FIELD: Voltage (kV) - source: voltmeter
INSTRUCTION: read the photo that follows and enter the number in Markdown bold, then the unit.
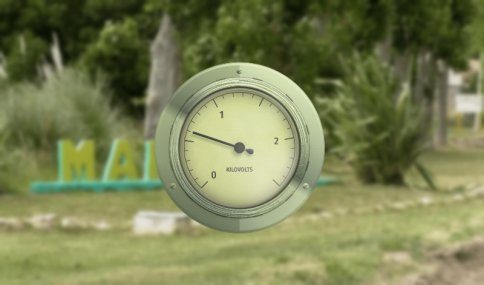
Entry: **0.6** kV
